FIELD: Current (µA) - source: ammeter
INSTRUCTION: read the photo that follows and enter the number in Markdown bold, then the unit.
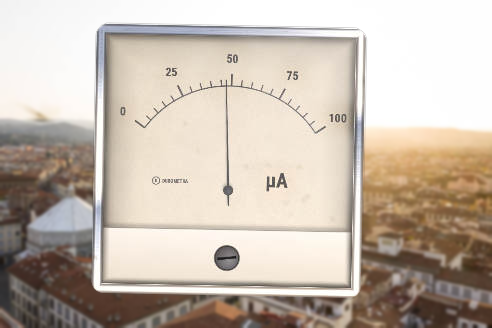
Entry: **47.5** µA
